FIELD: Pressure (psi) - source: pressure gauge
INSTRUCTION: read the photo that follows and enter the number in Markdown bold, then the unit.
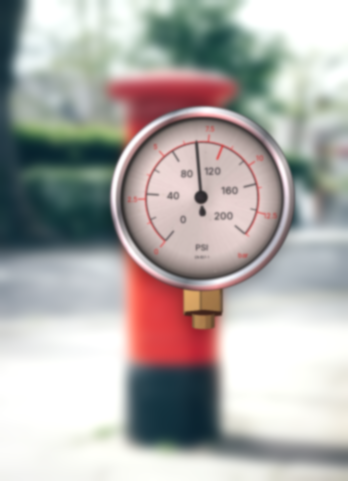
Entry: **100** psi
